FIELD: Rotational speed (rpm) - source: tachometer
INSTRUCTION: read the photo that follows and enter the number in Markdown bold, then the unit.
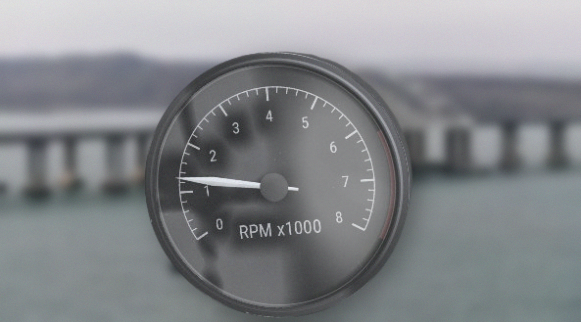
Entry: **1300** rpm
